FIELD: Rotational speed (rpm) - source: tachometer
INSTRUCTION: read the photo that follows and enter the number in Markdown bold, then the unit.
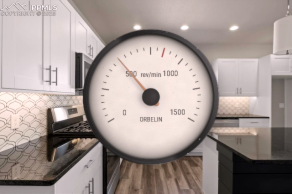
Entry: **500** rpm
